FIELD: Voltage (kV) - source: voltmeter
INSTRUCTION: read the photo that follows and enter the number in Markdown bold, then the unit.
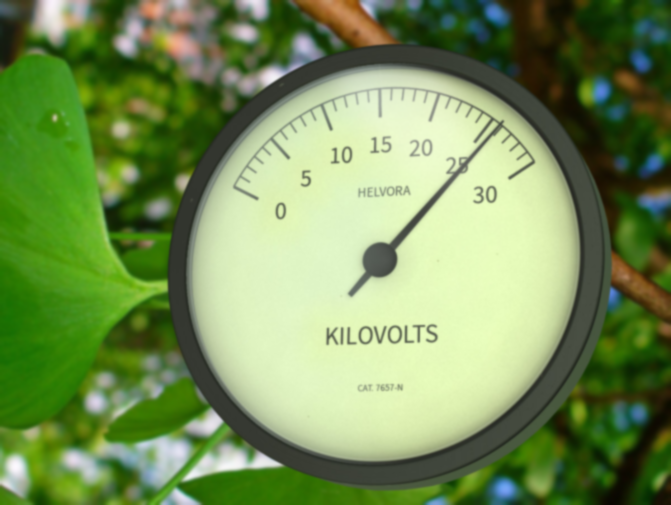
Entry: **26** kV
